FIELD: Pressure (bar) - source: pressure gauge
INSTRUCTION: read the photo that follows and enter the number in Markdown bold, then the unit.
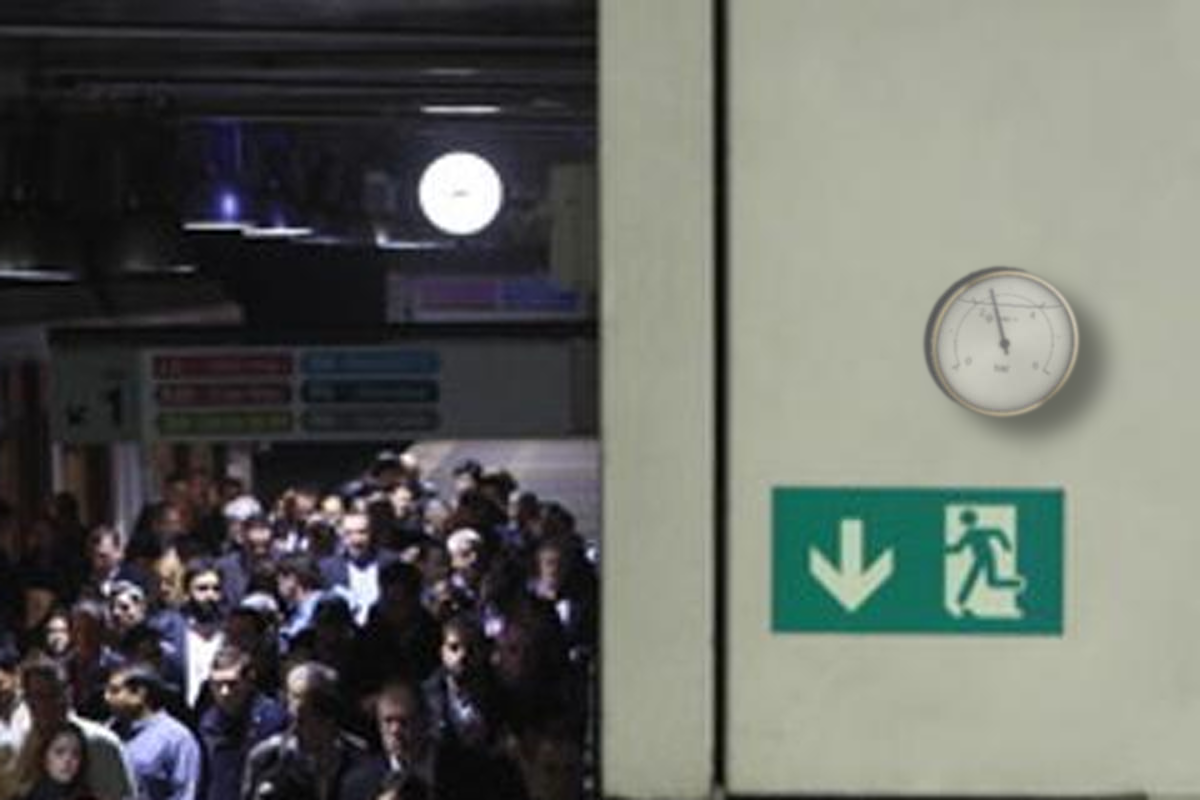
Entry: **2.5** bar
